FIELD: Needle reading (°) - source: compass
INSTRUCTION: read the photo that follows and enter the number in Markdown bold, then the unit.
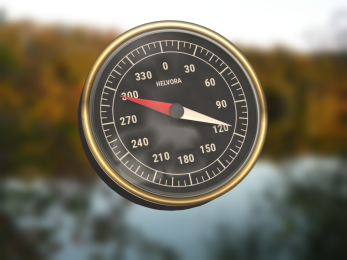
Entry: **295** °
